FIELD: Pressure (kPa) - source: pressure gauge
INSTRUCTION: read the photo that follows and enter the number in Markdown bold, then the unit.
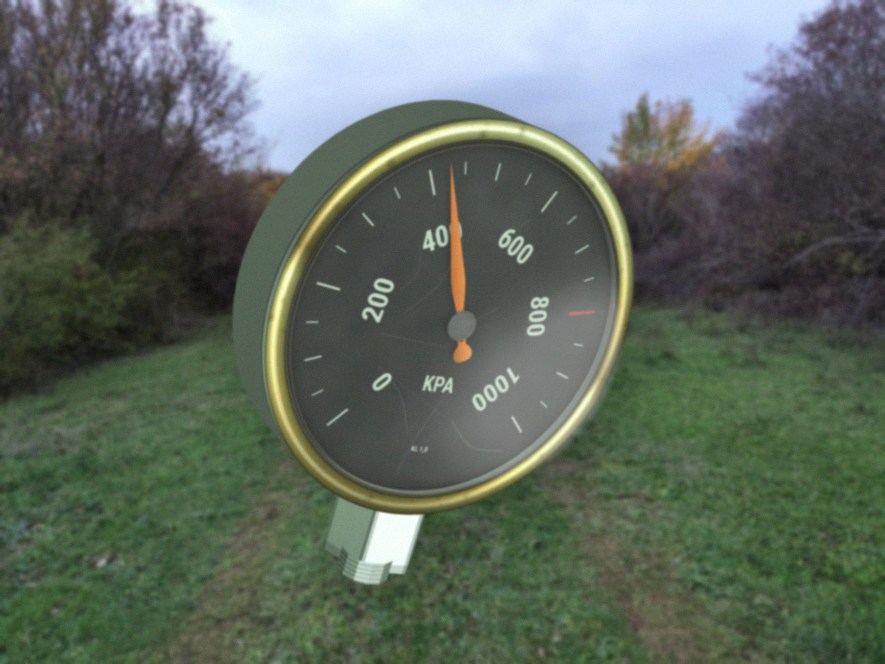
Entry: **425** kPa
